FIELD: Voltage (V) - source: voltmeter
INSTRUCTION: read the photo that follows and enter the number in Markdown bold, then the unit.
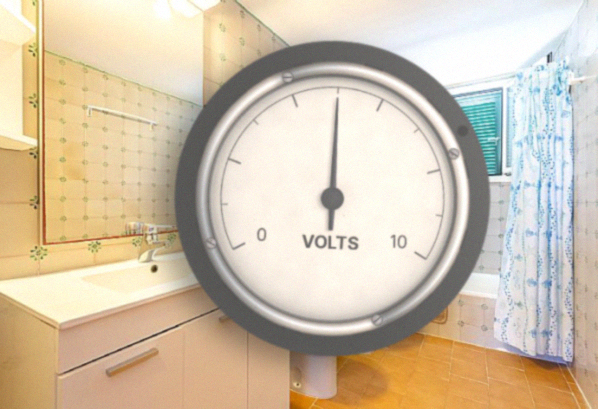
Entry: **5** V
